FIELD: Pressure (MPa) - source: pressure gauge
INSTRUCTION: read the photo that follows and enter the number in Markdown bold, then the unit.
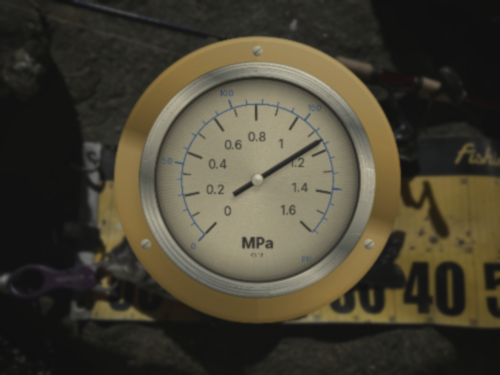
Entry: **1.15** MPa
